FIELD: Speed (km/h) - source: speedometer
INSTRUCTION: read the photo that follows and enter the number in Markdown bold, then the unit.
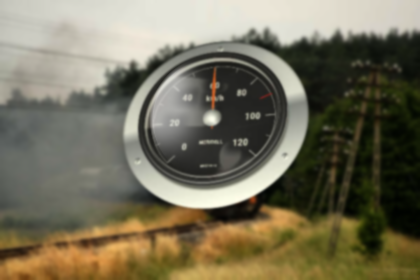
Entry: **60** km/h
